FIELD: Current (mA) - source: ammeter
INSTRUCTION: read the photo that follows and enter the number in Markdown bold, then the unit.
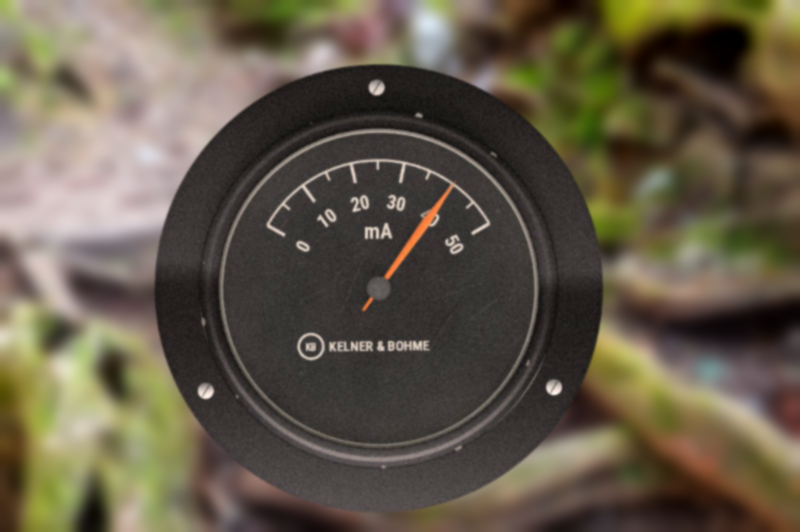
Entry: **40** mA
